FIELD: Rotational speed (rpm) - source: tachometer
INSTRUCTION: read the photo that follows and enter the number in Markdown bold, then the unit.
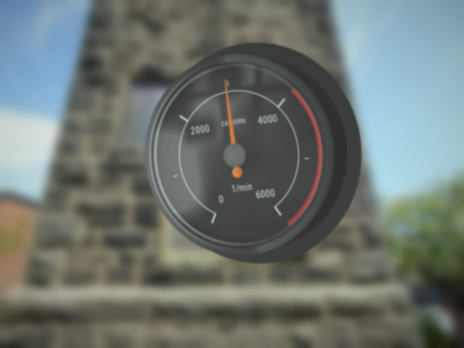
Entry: **3000** rpm
